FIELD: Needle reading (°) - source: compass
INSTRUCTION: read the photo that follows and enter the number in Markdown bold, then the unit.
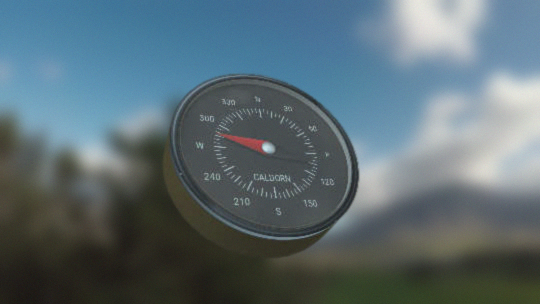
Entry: **285** °
